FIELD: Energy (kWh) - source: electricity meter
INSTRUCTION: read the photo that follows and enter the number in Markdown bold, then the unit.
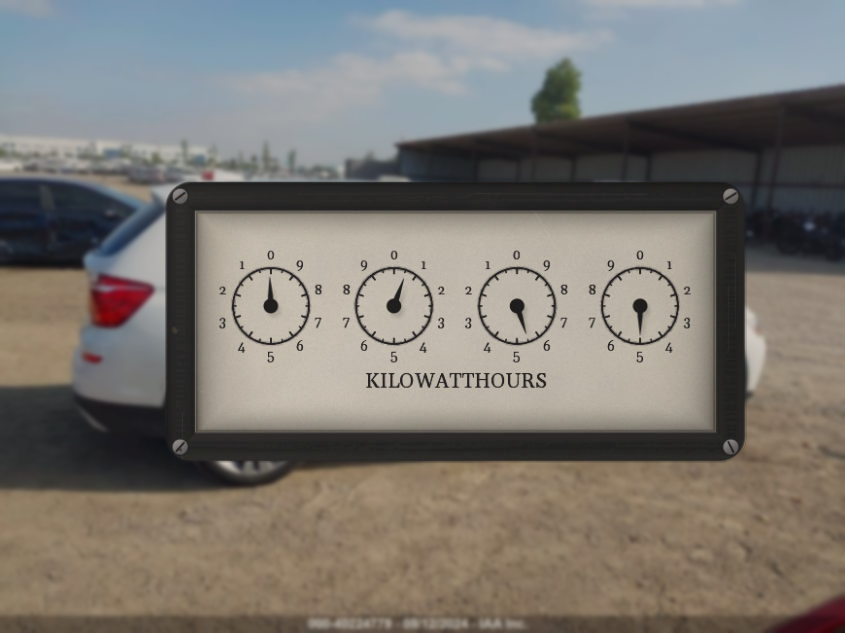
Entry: **55** kWh
